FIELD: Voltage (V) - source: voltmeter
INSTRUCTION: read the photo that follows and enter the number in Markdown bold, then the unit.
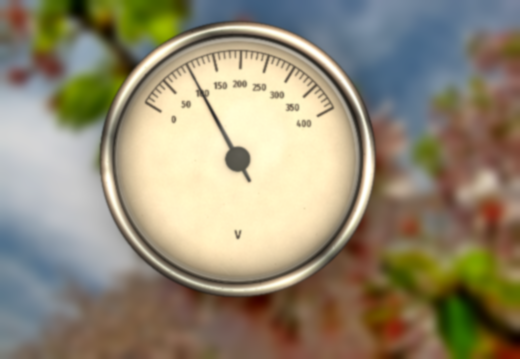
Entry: **100** V
